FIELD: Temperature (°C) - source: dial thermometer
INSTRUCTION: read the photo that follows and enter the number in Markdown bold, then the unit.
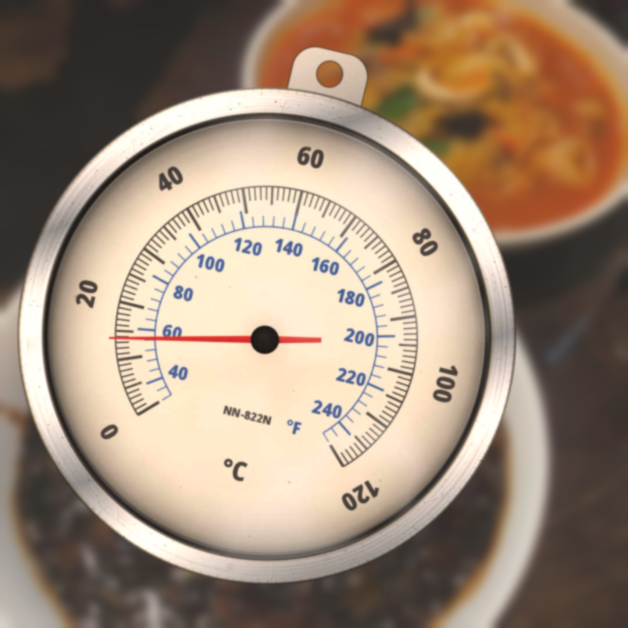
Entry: **14** °C
